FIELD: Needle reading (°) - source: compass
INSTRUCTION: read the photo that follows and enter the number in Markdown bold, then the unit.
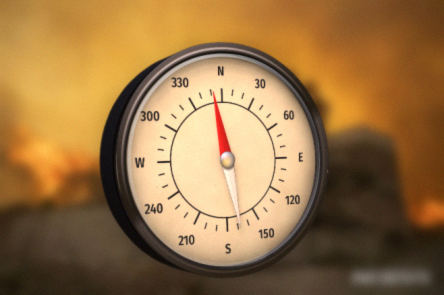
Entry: **350** °
